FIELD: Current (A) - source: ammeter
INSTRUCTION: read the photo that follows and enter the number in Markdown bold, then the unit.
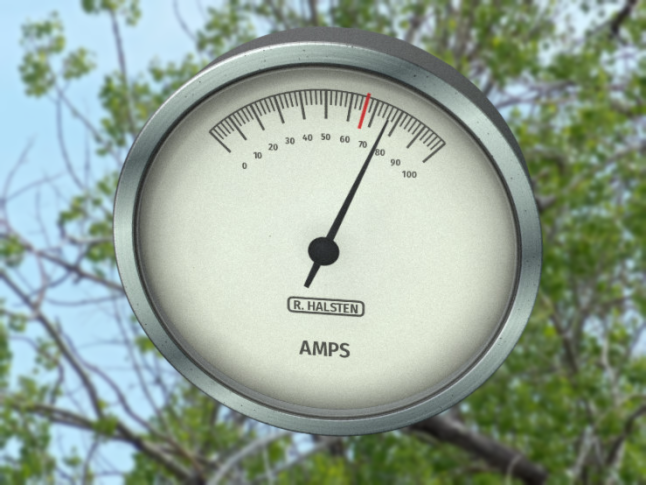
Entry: **76** A
